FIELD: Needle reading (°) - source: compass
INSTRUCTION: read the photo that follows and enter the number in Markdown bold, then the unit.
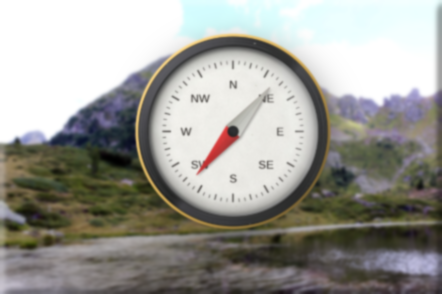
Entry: **220** °
